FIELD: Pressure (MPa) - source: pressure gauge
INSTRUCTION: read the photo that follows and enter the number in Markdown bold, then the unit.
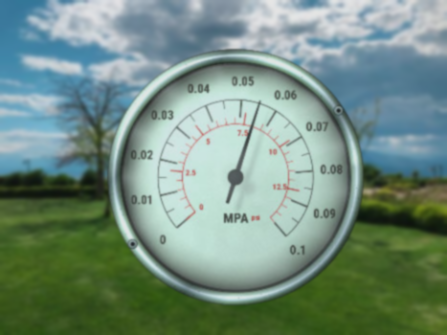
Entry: **0.055** MPa
